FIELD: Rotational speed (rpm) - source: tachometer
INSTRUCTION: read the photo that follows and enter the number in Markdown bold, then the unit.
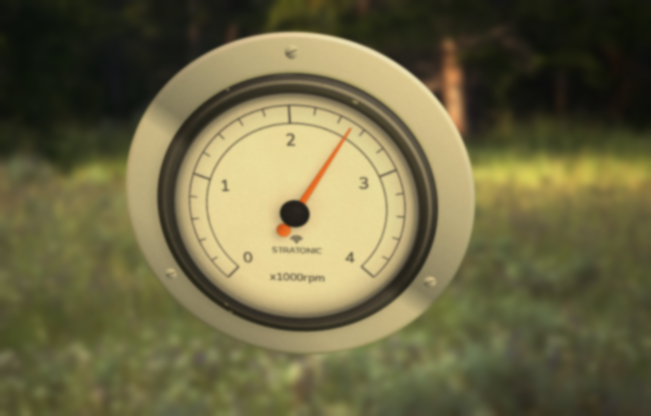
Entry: **2500** rpm
